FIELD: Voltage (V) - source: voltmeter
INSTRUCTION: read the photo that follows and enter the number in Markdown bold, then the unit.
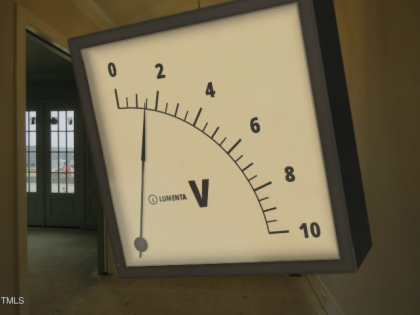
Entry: **1.5** V
